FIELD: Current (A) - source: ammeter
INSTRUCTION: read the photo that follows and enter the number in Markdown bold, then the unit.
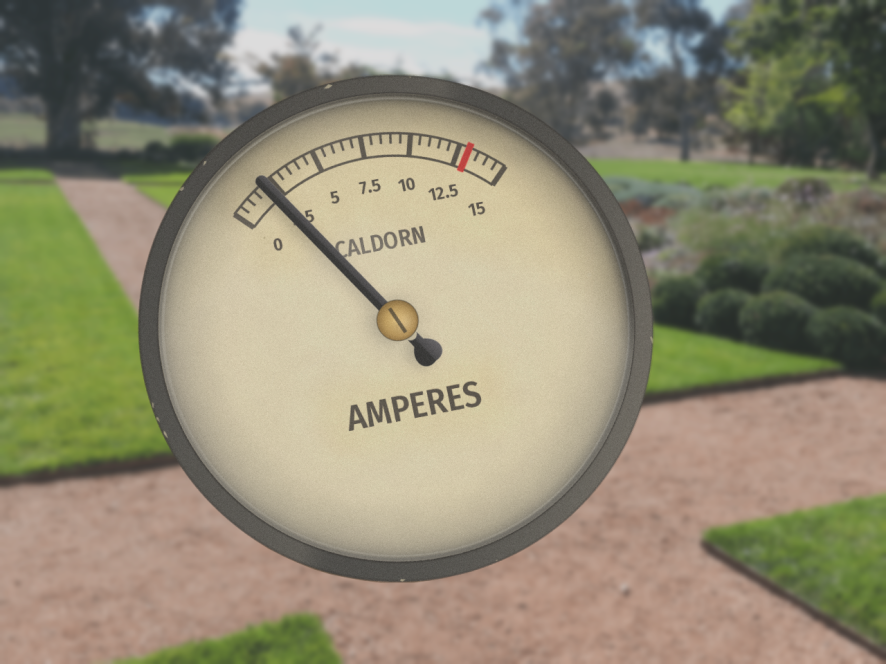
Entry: **2** A
